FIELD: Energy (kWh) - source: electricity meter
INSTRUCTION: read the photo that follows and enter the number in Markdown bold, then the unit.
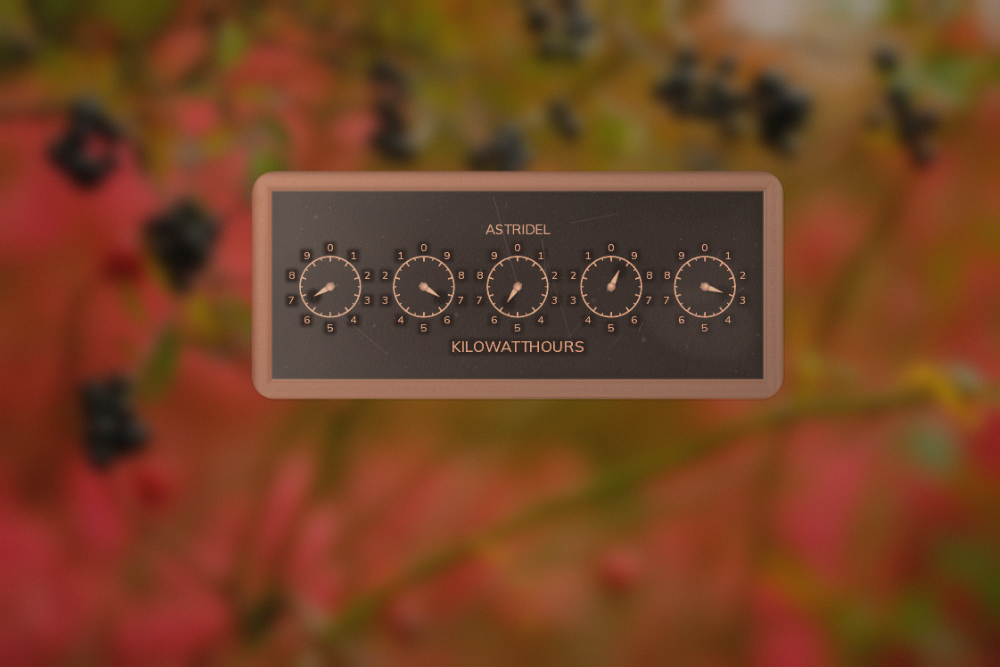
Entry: **66593** kWh
